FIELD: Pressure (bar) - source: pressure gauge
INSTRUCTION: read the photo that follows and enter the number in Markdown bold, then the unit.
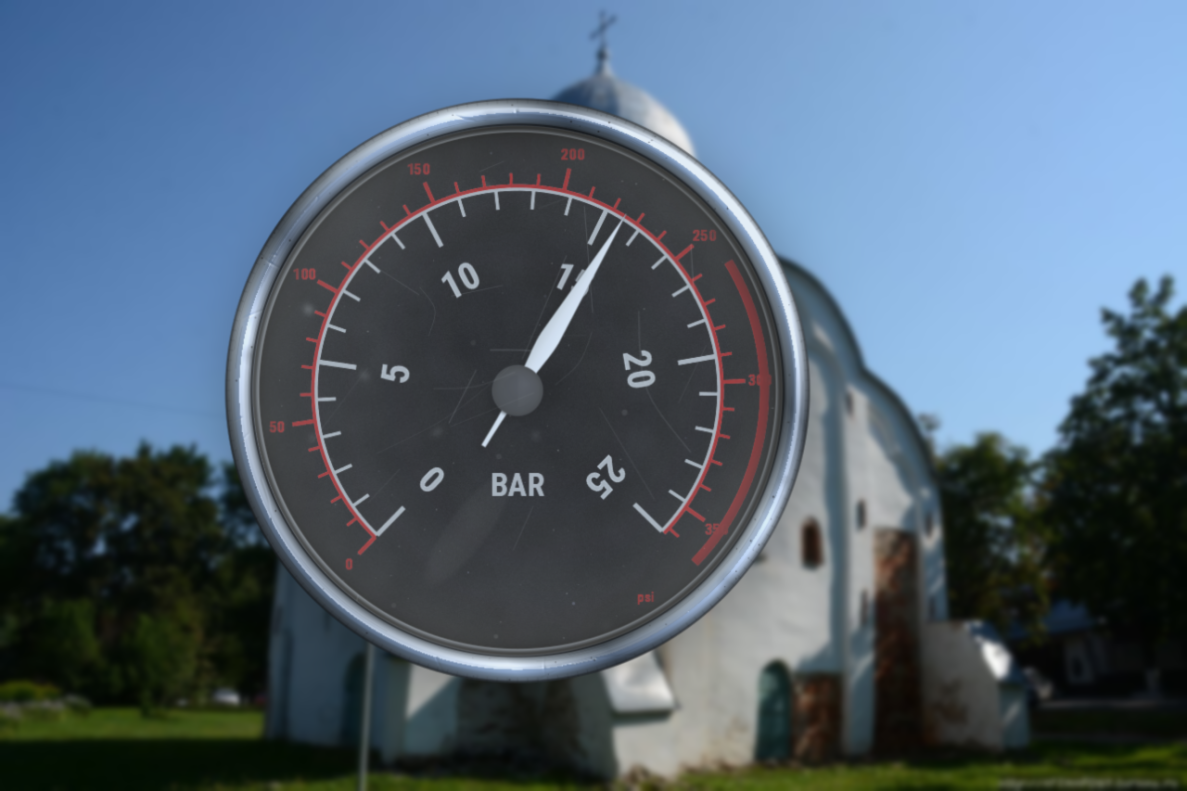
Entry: **15.5** bar
